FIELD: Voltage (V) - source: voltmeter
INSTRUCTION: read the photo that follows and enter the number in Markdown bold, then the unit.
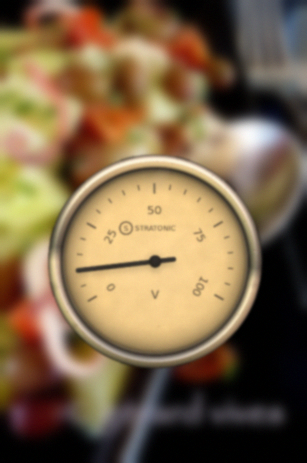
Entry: **10** V
